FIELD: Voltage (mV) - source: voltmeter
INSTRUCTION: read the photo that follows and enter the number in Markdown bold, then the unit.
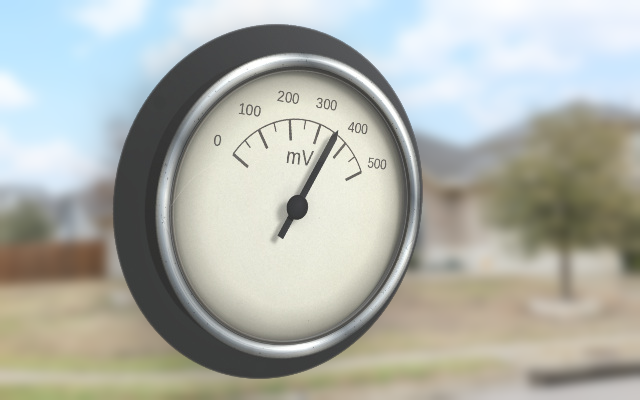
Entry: **350** mV
